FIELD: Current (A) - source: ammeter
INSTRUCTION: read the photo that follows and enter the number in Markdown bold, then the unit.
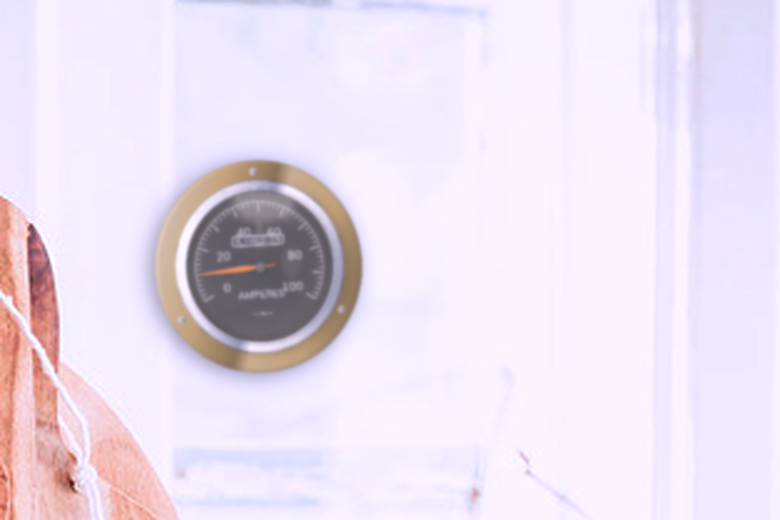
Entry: **10** A
